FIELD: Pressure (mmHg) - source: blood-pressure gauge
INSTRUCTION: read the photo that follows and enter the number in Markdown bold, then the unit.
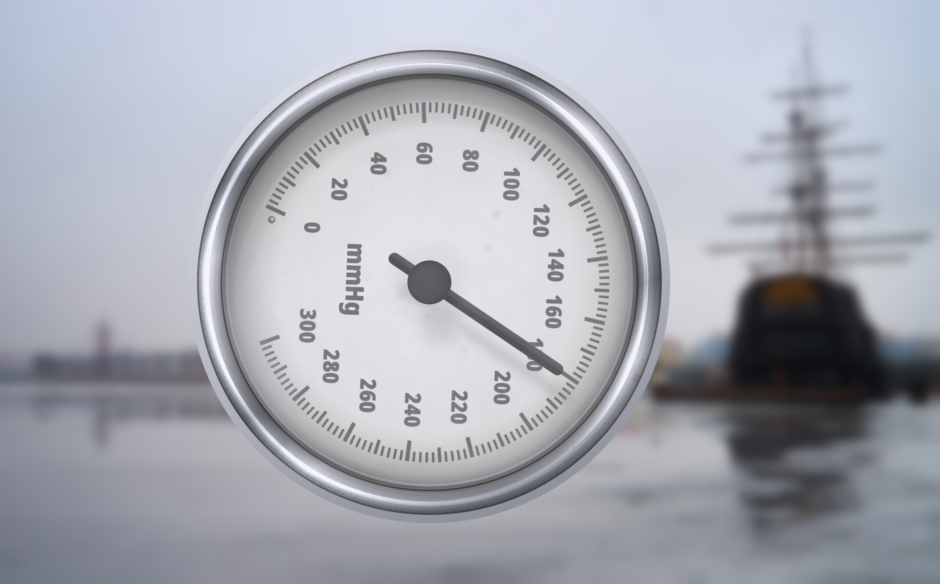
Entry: **180** mmHg
